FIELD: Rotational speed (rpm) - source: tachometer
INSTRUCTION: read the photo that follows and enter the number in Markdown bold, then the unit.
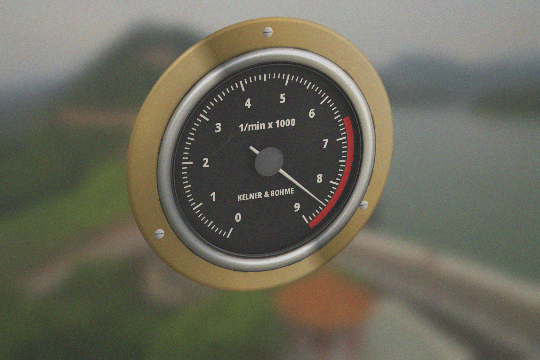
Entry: **8500** rpm
